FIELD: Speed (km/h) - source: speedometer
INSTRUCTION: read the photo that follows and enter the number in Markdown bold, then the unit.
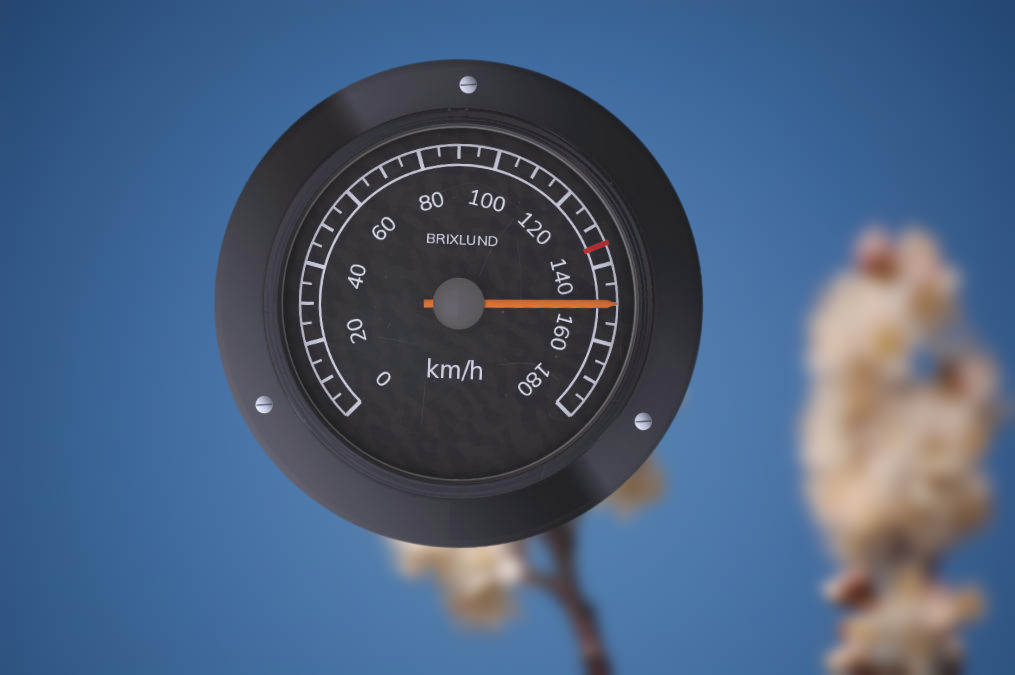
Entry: **150** km/h
